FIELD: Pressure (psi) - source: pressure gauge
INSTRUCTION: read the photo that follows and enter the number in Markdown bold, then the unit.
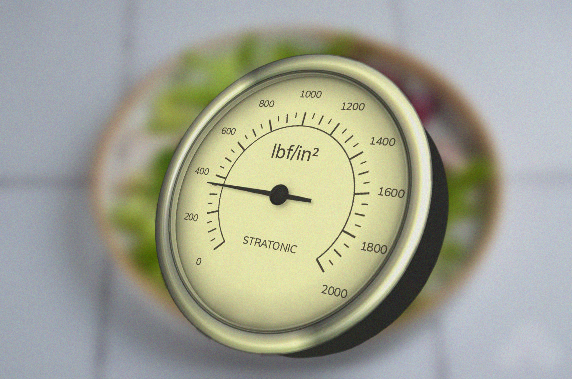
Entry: **350** psi
